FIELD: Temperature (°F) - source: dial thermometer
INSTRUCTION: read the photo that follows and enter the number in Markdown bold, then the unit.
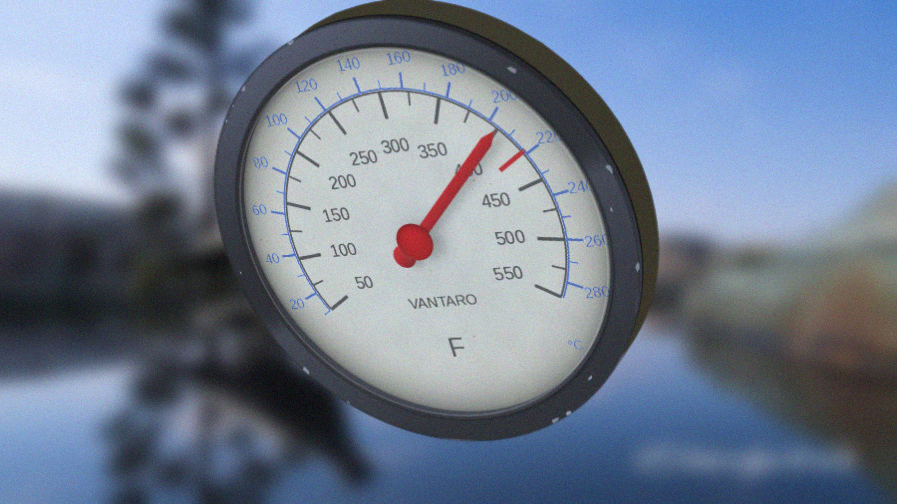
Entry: **400** °F
